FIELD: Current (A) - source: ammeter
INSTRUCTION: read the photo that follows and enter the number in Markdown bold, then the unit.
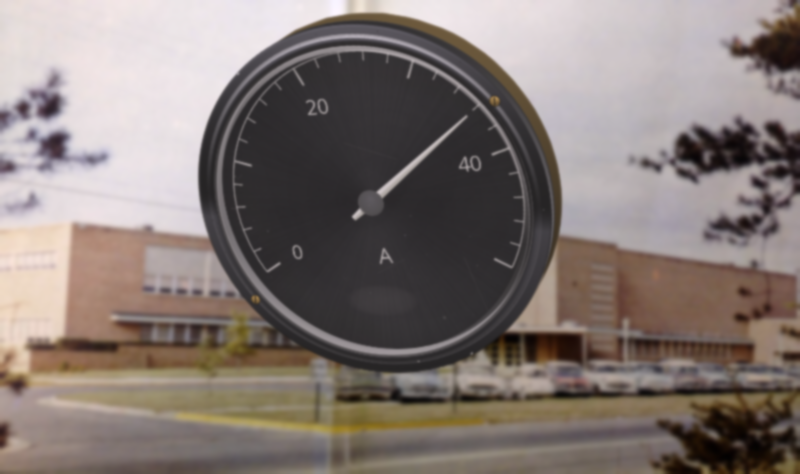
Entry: **36** A
